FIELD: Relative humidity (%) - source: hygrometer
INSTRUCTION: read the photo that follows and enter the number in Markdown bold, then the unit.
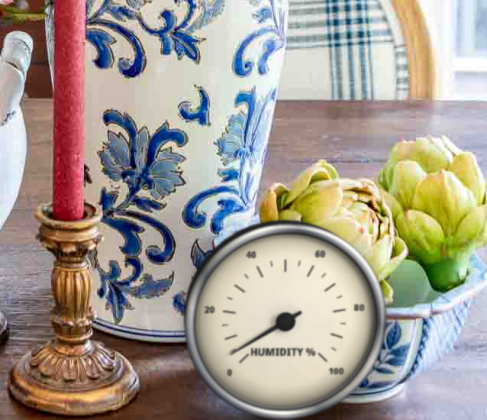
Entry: **5** %
